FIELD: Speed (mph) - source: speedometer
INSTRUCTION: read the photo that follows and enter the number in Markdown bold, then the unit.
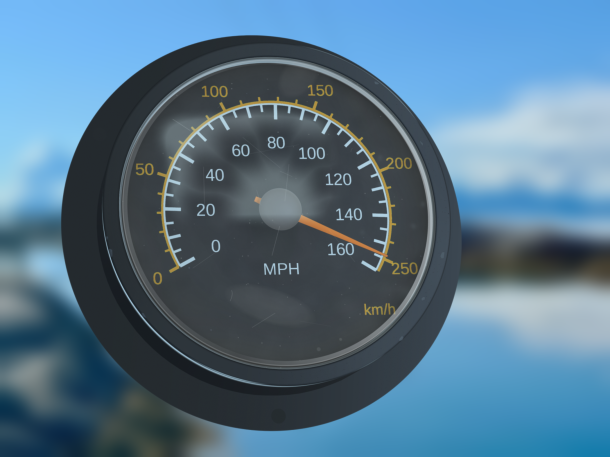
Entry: **155** mph
